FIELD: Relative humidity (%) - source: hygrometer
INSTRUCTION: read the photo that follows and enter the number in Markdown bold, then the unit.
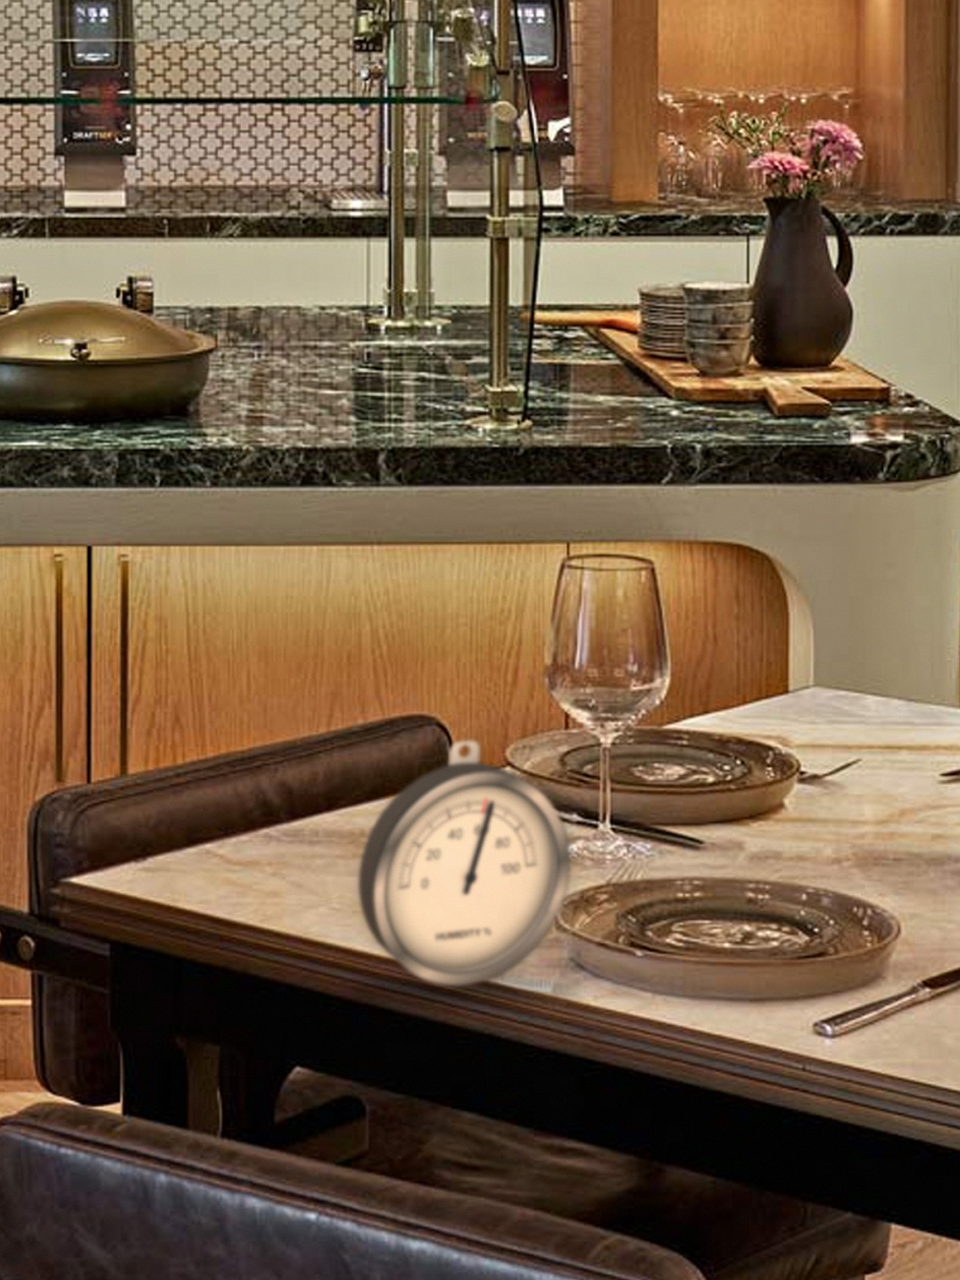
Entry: **60** %
